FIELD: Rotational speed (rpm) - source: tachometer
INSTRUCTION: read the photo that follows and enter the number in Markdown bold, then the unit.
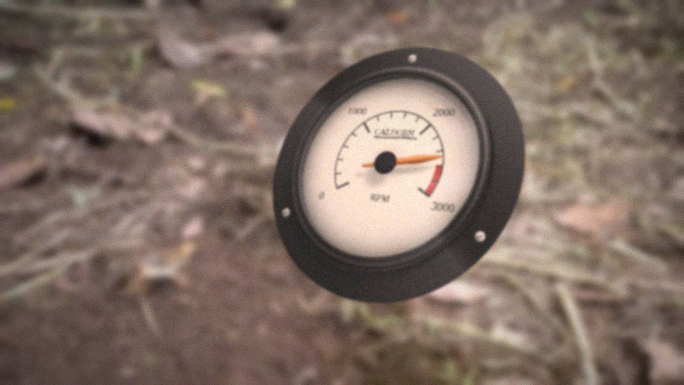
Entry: **2500** rpm
